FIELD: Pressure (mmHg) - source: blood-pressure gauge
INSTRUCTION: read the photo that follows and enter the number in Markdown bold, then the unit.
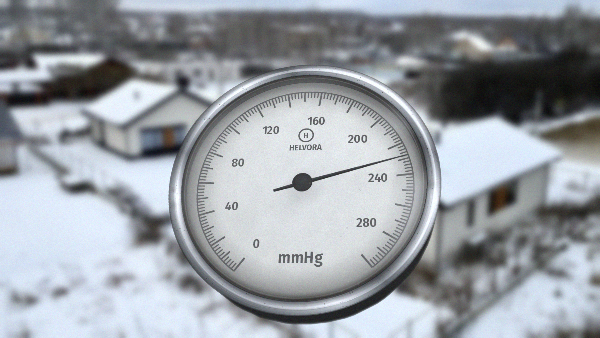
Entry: **230** mmHg
